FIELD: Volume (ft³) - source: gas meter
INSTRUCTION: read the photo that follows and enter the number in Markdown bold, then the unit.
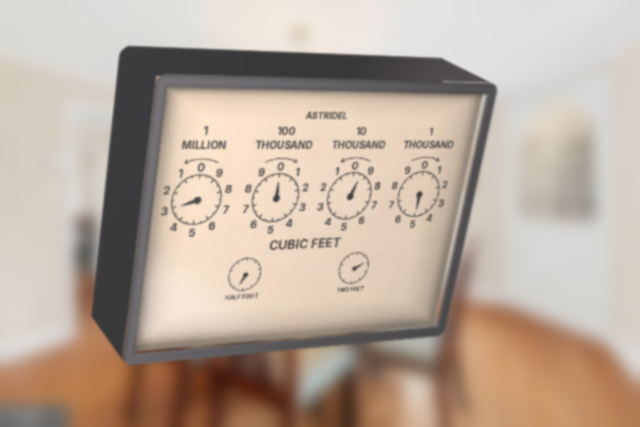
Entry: **299500** ft³
